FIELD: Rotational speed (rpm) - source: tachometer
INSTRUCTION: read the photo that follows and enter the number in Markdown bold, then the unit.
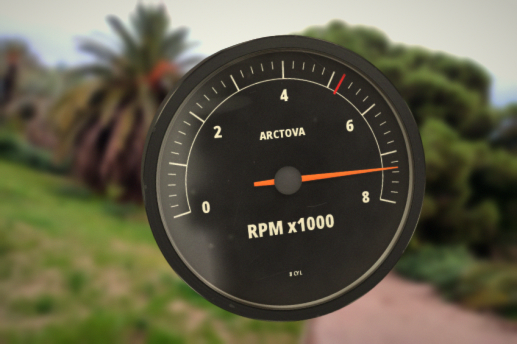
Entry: **7300** rpm
